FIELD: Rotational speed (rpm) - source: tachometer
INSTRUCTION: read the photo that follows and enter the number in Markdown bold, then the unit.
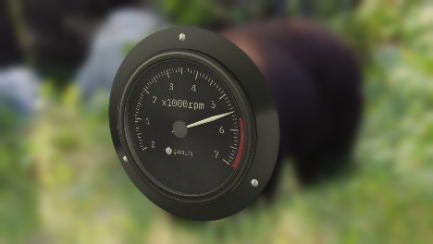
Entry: **5500** rpm
